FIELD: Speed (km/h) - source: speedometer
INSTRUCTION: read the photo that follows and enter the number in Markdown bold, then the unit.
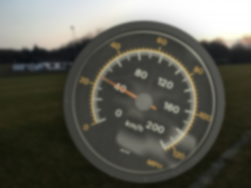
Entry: **40** km/h
